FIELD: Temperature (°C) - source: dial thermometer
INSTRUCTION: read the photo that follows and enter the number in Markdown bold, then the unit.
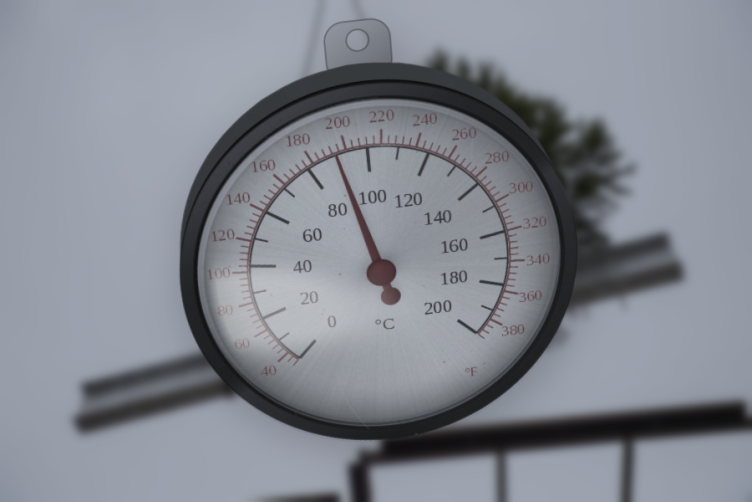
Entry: **90** °C
